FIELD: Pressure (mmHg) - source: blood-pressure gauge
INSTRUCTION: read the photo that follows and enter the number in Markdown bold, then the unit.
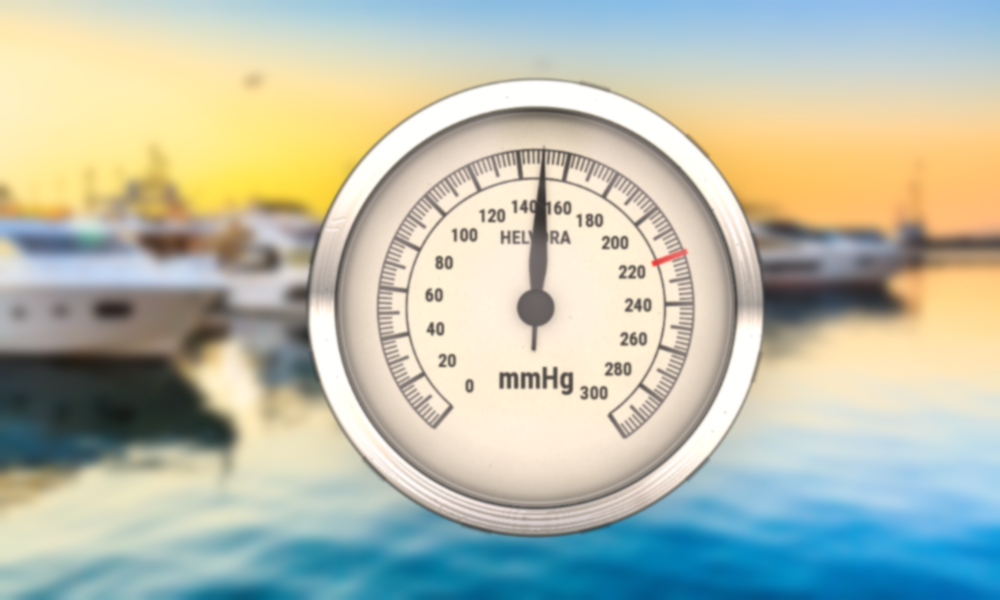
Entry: **150** mmHg
